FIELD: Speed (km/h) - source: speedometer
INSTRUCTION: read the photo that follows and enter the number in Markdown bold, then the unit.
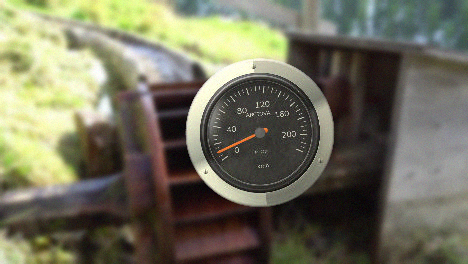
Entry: **10** km/h
